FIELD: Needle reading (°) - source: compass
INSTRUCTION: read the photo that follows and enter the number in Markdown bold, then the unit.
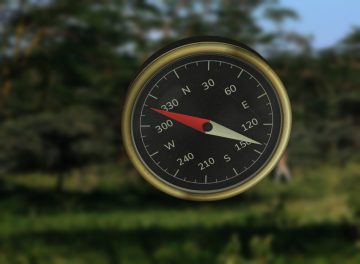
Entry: **320** °
